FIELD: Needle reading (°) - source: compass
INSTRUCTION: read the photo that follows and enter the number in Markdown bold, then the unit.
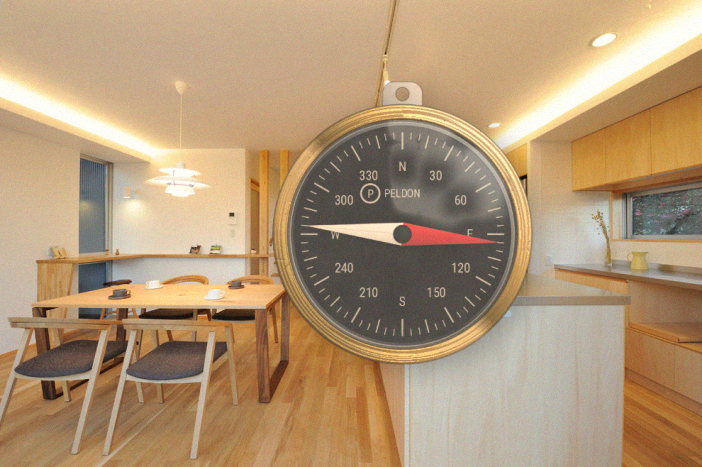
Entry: **95** °
